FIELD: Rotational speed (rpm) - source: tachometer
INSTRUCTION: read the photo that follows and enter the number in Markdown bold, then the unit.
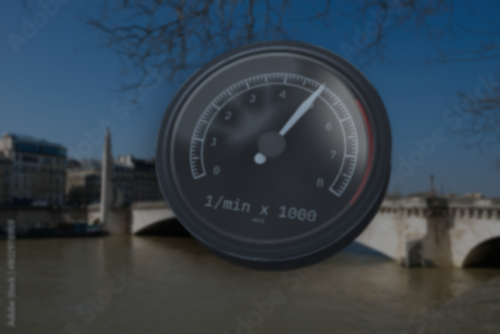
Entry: **5000** rpm
